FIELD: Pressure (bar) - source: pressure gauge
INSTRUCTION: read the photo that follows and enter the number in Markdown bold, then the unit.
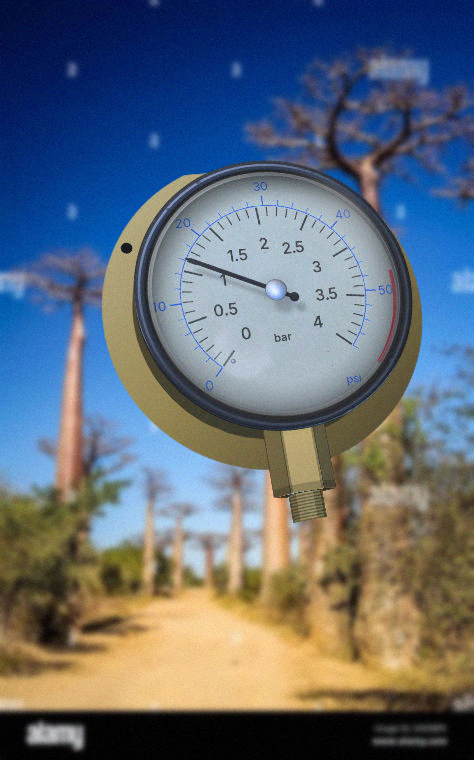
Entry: **1.1** bar
